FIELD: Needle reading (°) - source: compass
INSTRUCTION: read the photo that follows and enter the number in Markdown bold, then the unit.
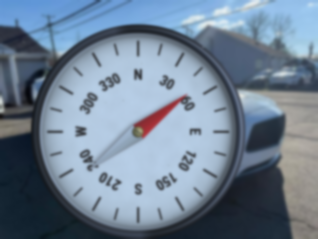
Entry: **52.5** °
